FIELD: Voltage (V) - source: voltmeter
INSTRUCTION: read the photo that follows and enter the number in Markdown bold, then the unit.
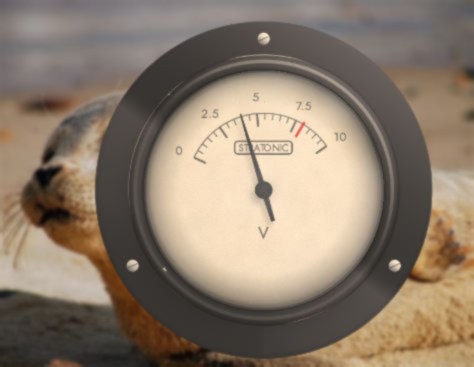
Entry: **4** V
